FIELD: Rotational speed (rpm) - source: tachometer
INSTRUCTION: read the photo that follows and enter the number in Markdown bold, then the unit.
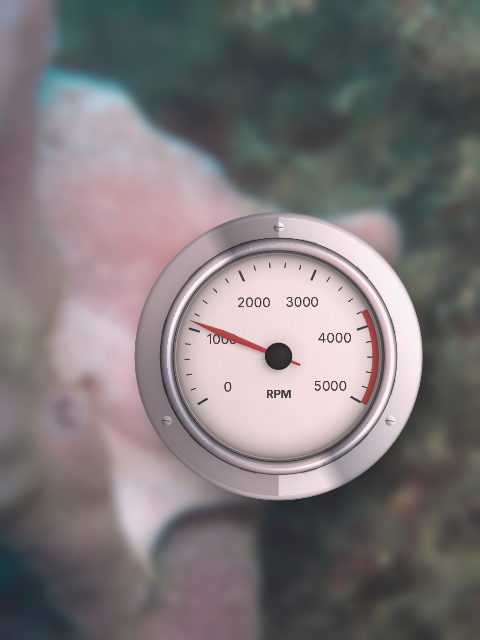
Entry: **1100** rpm
